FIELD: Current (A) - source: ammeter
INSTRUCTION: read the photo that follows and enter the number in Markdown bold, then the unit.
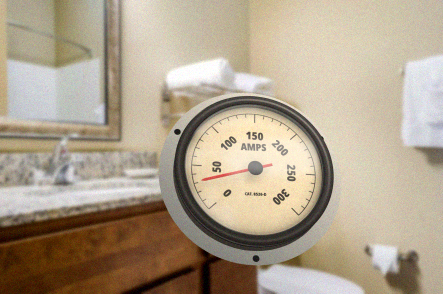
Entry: **30** A
